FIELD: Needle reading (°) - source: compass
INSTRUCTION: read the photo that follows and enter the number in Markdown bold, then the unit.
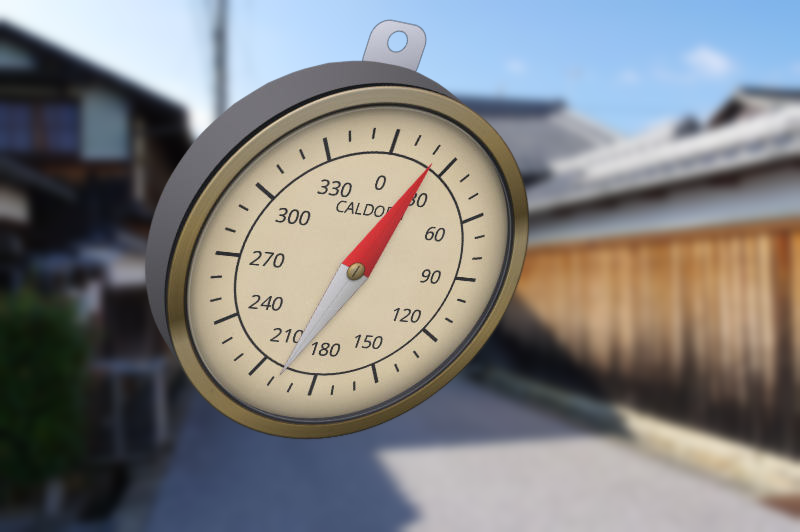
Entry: **20** °
